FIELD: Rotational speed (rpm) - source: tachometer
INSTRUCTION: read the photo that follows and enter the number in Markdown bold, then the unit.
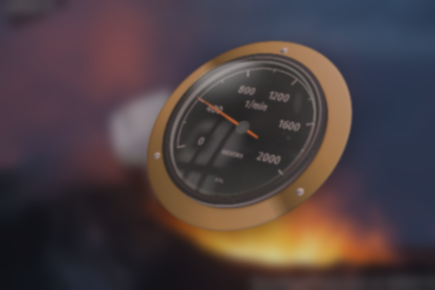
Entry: **400** rpm
